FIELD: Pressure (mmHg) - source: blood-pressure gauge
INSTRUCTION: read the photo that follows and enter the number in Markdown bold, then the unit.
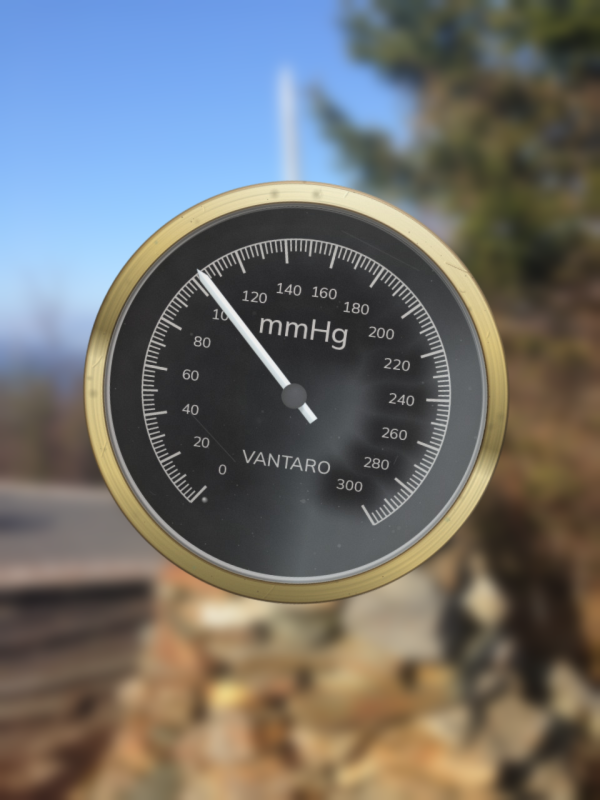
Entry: **104** mmHg
